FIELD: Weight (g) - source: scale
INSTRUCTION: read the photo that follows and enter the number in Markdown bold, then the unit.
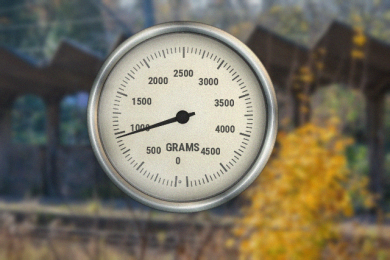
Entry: **950** g
